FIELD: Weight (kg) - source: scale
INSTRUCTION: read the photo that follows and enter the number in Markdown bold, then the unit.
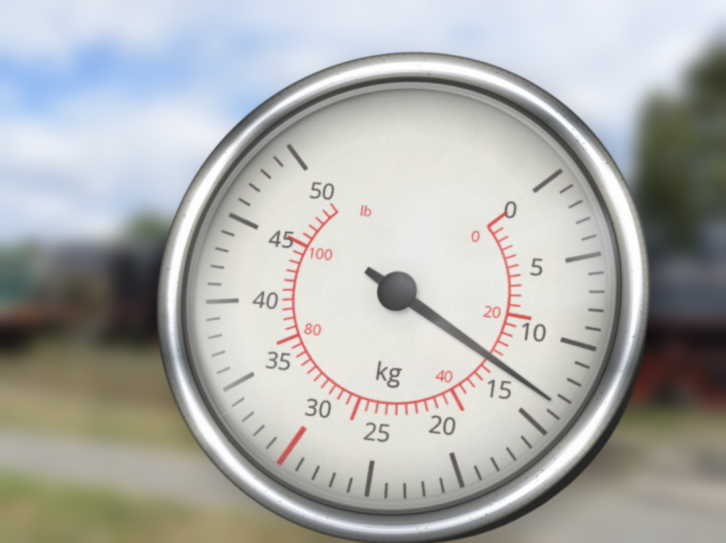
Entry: **13.5** kg
